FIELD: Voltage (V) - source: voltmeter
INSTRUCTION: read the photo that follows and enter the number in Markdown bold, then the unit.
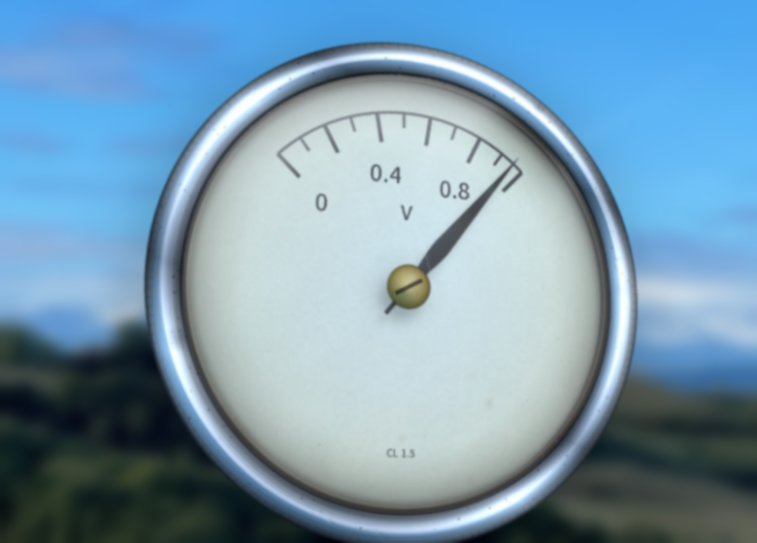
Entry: **0.95** V
